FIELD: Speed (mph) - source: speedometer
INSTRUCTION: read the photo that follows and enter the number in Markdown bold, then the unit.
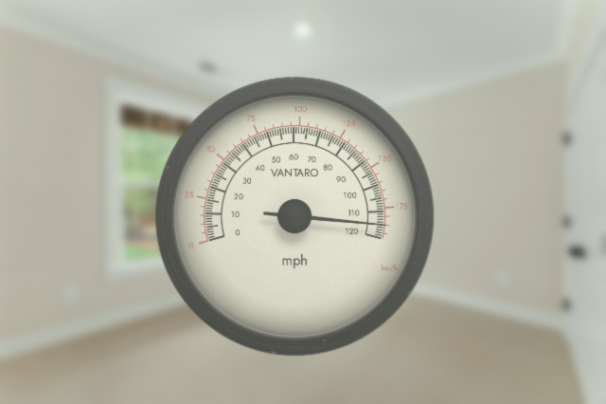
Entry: **115** mph
